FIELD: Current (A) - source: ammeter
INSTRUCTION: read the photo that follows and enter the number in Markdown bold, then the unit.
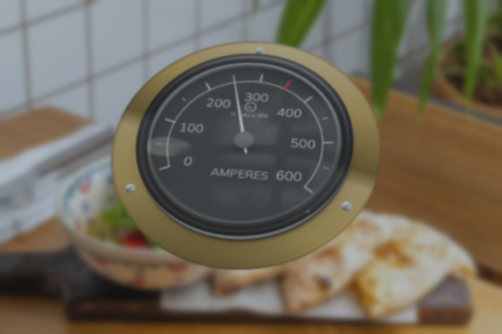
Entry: **250** A
